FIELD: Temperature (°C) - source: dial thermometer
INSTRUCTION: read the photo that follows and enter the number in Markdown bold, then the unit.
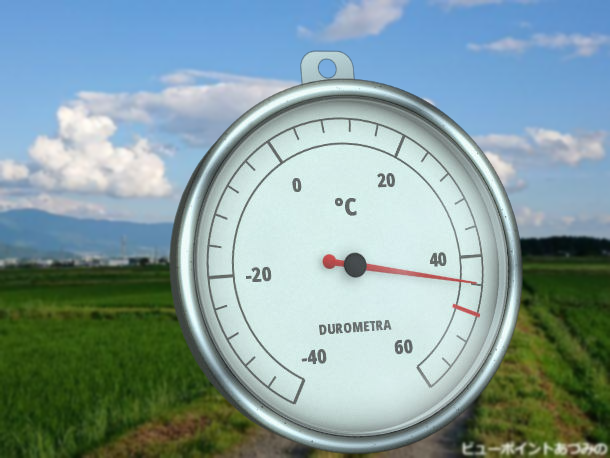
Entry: **44** °C
